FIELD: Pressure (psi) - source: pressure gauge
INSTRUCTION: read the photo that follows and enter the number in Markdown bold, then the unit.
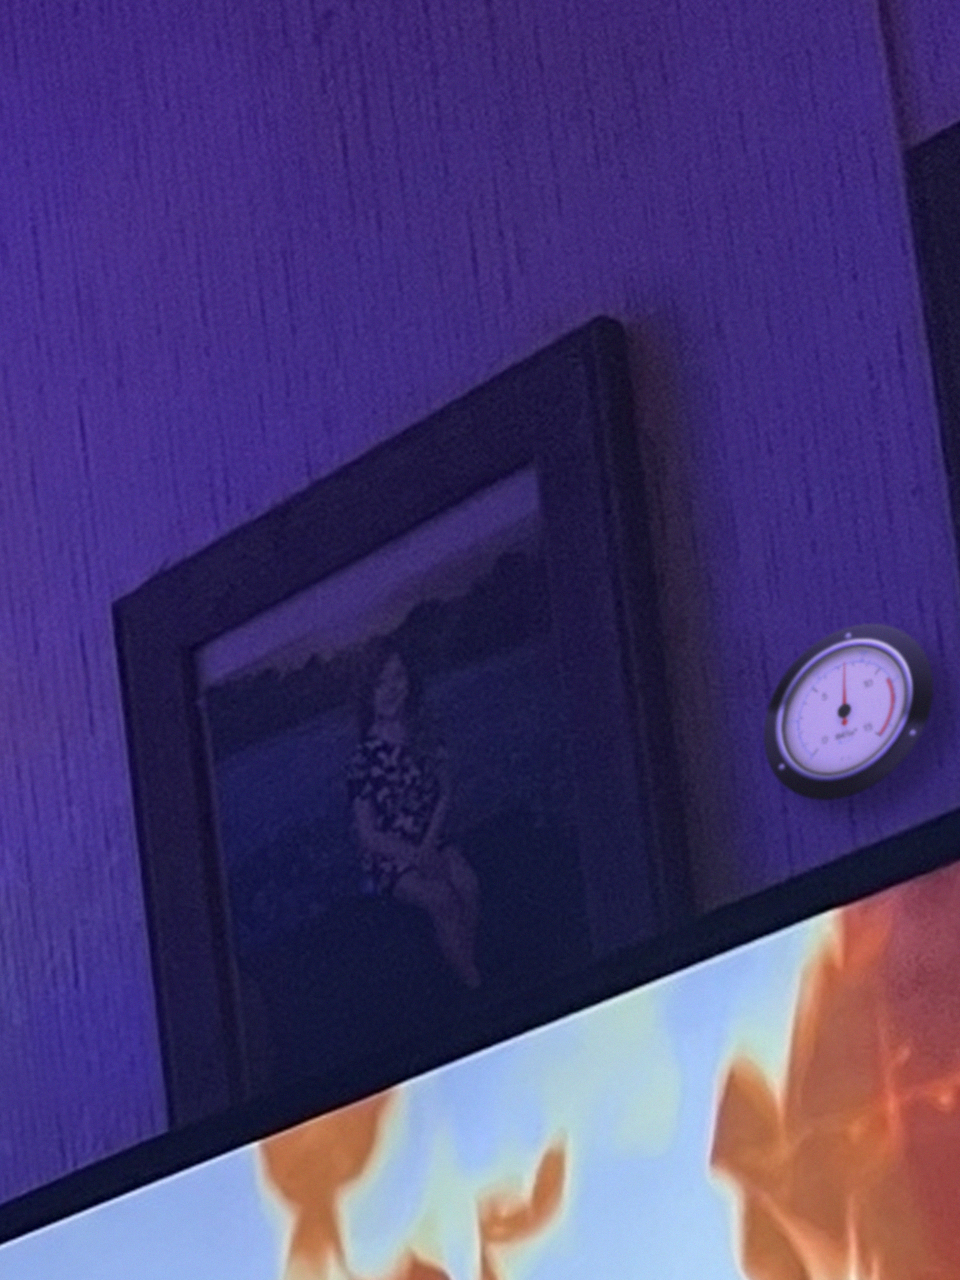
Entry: **7.5** psi
